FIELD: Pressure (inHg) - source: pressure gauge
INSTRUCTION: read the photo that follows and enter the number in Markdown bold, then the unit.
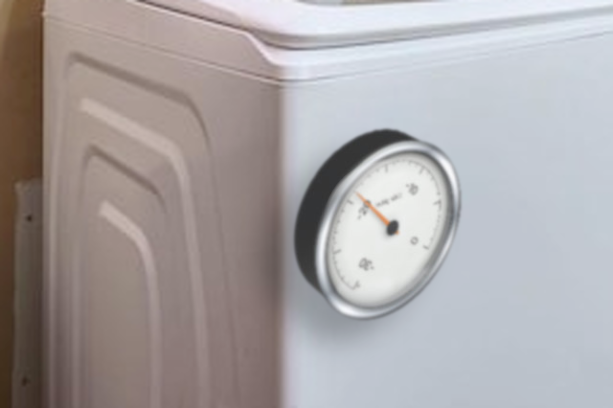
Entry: **-19** inHg
